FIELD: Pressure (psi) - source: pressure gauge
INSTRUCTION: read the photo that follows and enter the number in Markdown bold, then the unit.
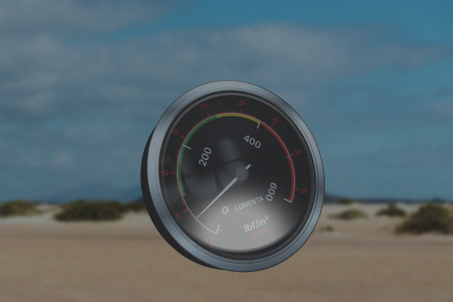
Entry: **50** psi
